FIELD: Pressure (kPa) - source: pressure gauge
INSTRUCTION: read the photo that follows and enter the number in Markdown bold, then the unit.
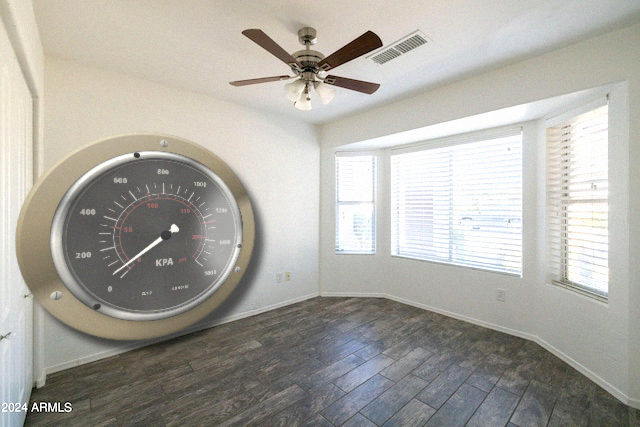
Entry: **50** kPa
